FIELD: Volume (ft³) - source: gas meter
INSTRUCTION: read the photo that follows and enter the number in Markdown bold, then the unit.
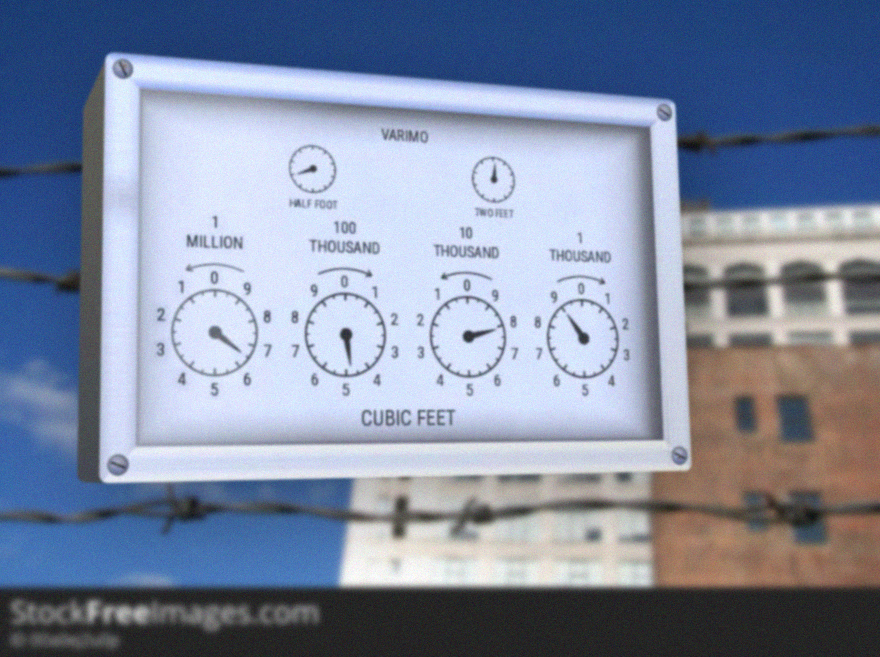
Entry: **647900** ft³
